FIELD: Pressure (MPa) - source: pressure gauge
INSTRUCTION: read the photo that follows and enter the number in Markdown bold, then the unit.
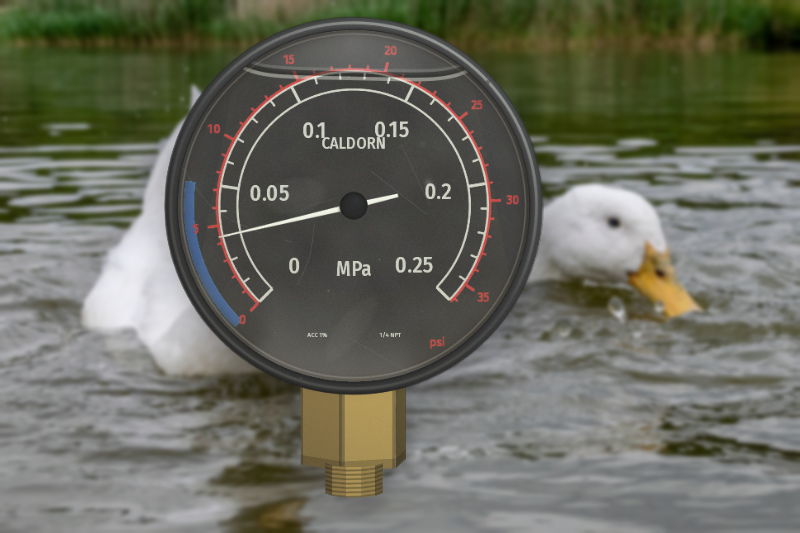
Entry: **0.03** MPa
